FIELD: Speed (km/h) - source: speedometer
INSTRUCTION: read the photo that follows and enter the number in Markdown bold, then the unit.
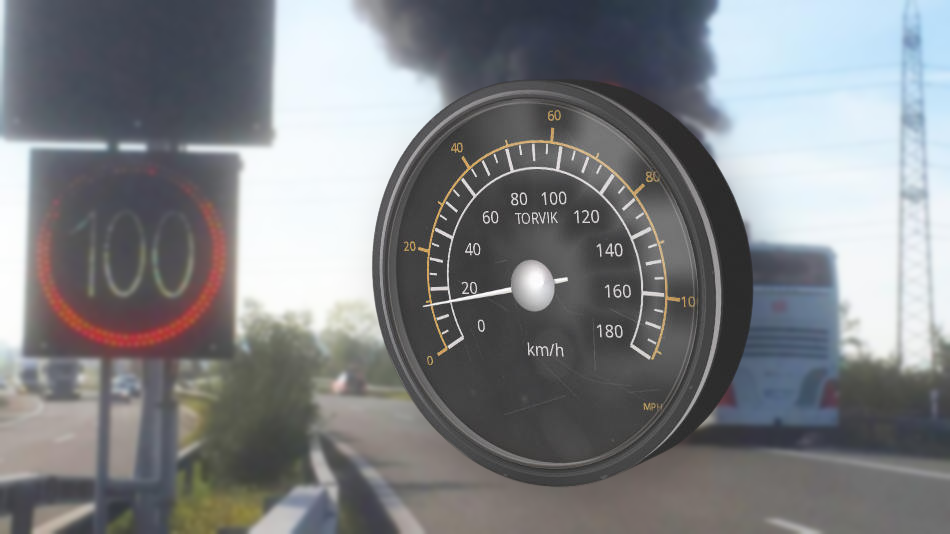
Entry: **15** km/h
